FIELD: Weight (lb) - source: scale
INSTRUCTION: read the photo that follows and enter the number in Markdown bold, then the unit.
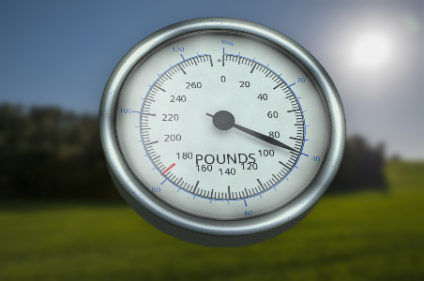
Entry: **90** lb
